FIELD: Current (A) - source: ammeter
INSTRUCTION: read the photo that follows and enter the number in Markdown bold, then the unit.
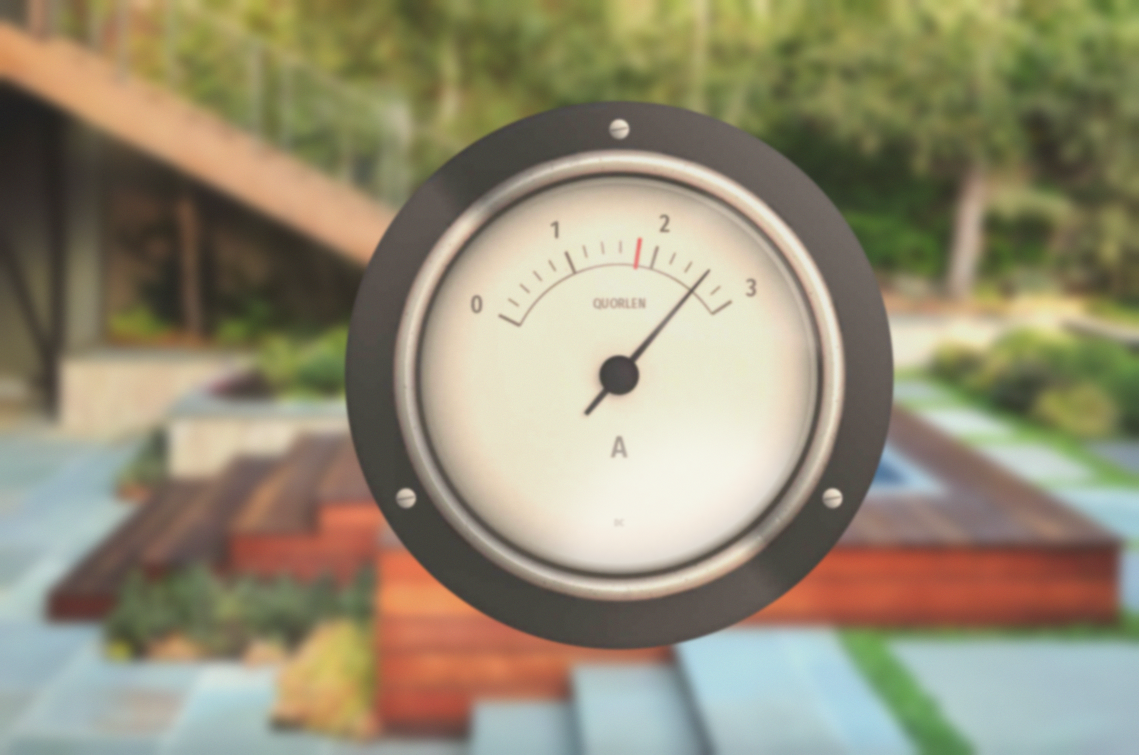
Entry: **2.6** A
